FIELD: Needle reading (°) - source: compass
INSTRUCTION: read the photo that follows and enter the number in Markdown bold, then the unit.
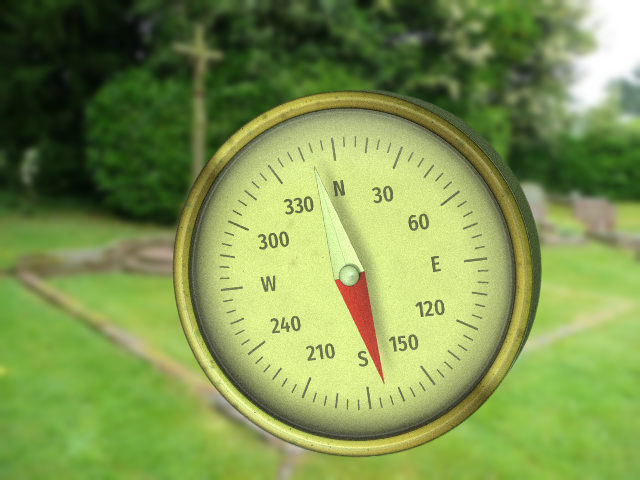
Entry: **170** °
